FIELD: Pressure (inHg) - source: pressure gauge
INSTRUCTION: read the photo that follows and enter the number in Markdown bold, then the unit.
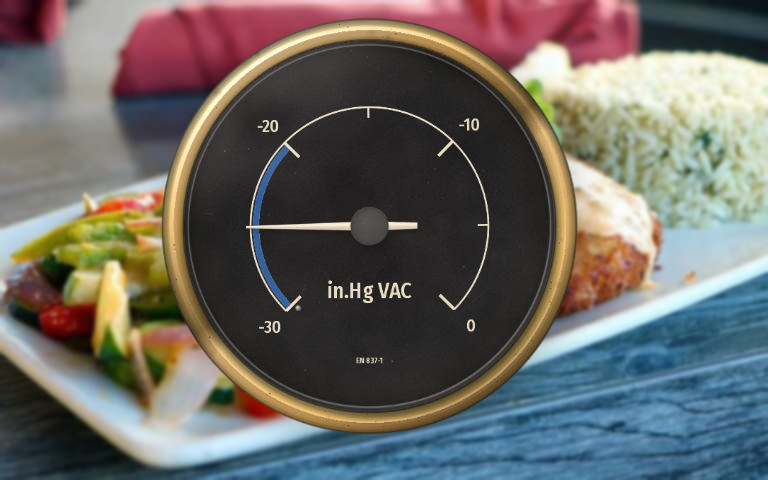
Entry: **-25** inHg
